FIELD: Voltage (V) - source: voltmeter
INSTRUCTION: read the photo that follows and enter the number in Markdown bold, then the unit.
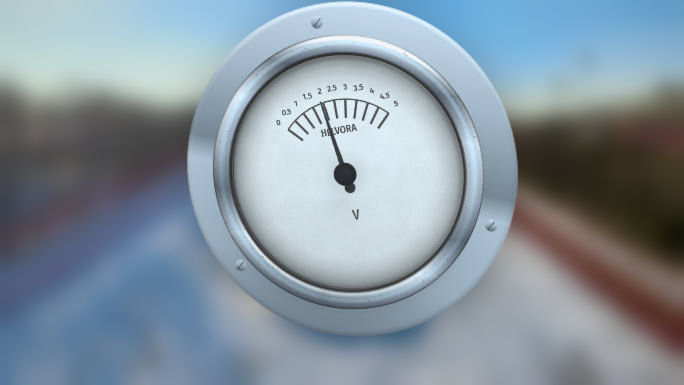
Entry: **2** V
